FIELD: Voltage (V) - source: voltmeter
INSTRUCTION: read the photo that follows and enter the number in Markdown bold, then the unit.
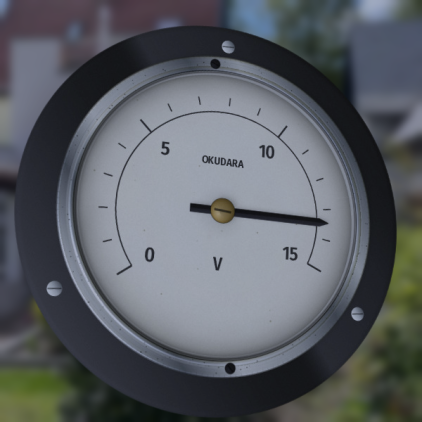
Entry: **13.5** V
